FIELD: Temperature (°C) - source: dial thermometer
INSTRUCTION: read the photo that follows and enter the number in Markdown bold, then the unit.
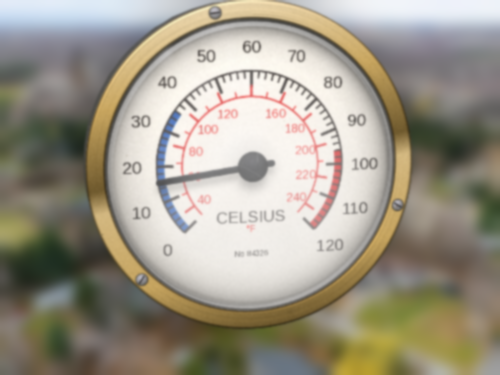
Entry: **16** °C
